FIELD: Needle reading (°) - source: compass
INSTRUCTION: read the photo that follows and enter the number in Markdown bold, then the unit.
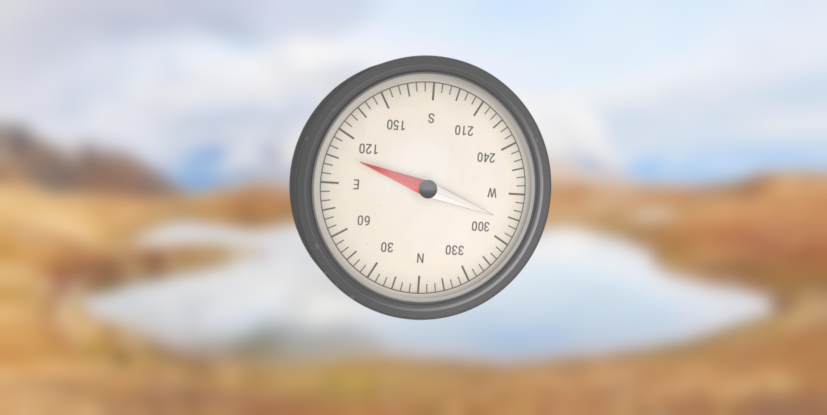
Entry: **107.5** °
